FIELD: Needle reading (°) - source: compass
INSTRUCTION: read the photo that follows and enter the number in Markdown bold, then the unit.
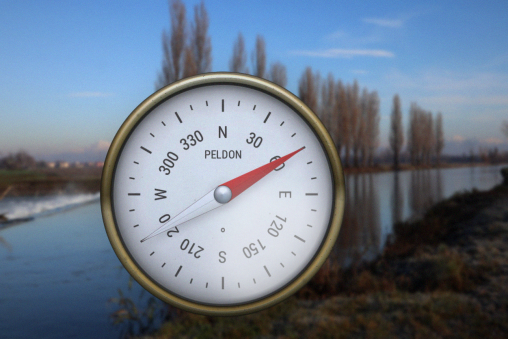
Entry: **60** °
